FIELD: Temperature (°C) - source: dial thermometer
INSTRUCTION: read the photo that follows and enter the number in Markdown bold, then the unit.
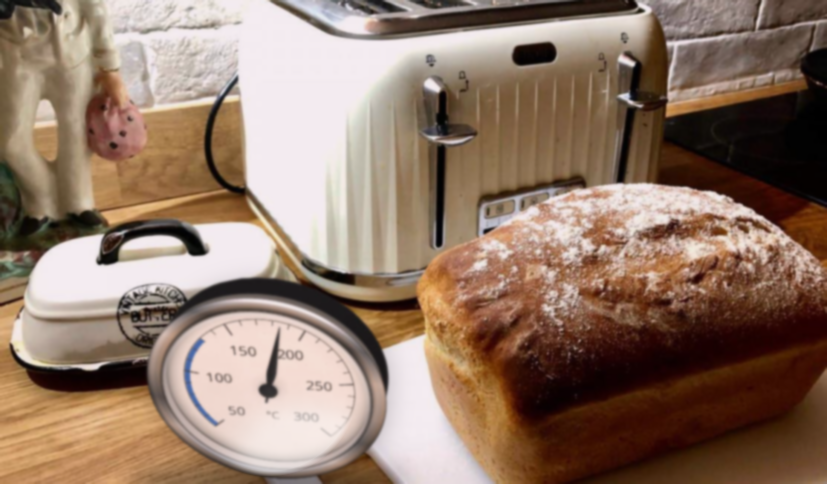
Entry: **185** °C
